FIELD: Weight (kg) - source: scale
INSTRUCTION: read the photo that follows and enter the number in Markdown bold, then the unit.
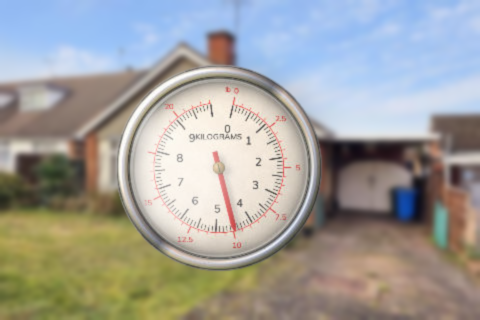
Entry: **4.5** kg
